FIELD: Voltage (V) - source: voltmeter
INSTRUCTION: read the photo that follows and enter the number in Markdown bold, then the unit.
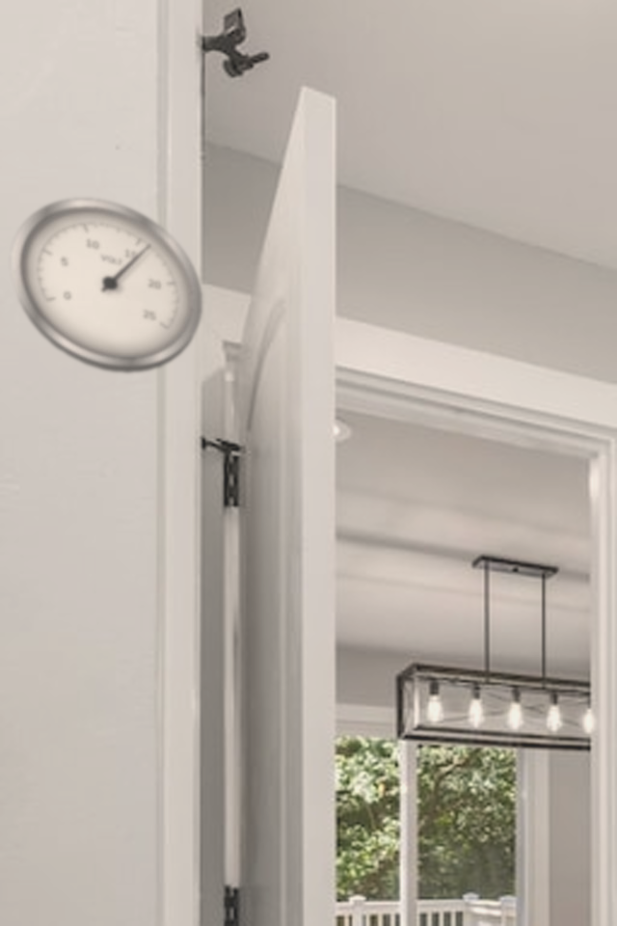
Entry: **16** V
